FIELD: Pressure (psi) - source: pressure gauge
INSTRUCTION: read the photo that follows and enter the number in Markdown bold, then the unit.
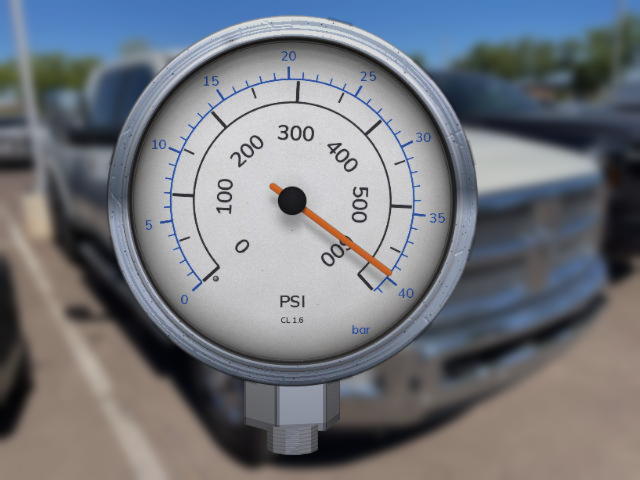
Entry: **575** psi
